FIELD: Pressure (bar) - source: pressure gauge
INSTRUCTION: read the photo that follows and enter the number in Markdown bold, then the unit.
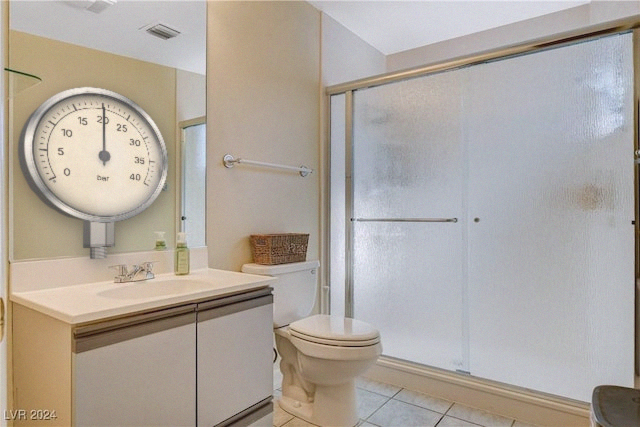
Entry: **20** bar
